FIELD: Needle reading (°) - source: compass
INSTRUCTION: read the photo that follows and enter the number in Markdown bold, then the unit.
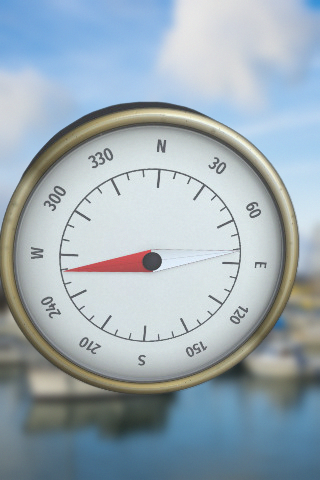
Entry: **260** °
